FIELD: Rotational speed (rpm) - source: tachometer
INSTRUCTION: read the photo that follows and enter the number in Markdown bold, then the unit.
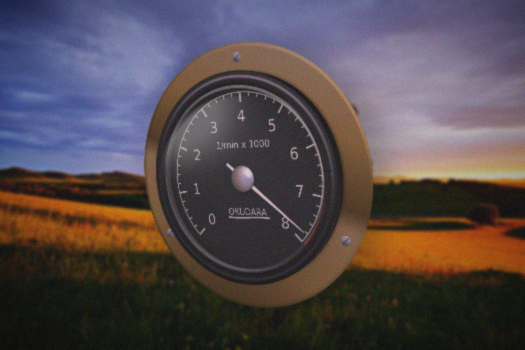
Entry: **7800** rpm
